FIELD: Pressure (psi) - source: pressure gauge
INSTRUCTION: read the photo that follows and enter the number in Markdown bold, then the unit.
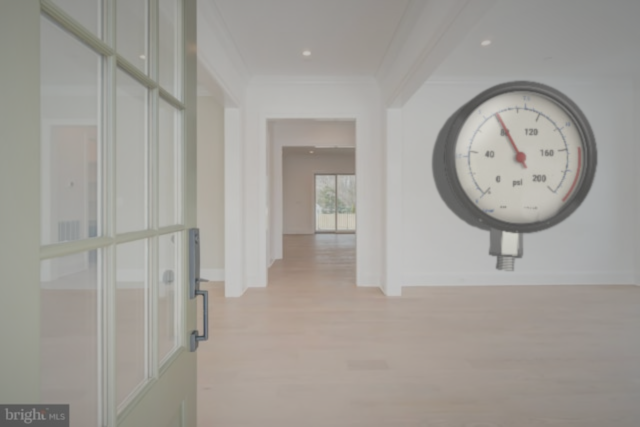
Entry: **80** psi
